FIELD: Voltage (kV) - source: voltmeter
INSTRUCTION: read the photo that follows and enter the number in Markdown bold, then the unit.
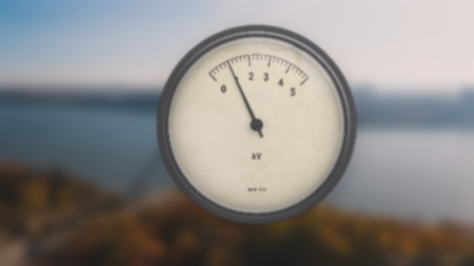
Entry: **1** kV
